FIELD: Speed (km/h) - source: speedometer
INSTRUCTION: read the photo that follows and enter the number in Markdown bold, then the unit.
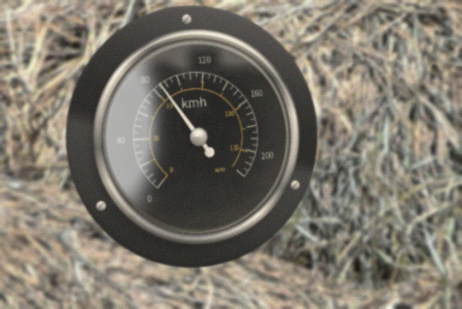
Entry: **85** km/h
